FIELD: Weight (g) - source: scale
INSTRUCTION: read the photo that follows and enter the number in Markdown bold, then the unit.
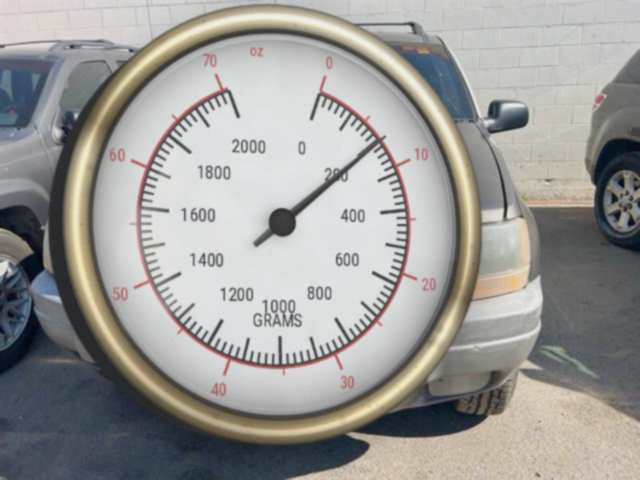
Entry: **200** g
